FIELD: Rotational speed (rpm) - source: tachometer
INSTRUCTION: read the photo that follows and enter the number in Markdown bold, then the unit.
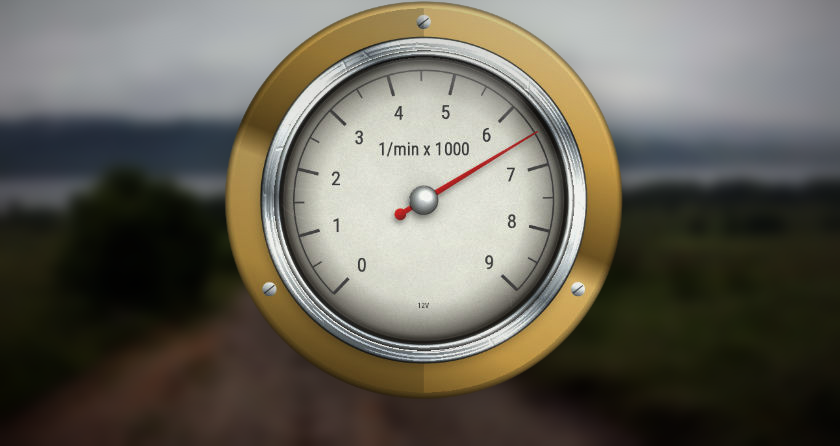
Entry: **6500** rpm
